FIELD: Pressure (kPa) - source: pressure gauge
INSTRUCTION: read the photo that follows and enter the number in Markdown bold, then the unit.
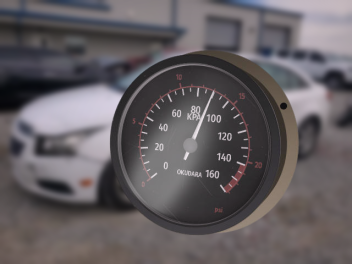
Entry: **90** kPa
